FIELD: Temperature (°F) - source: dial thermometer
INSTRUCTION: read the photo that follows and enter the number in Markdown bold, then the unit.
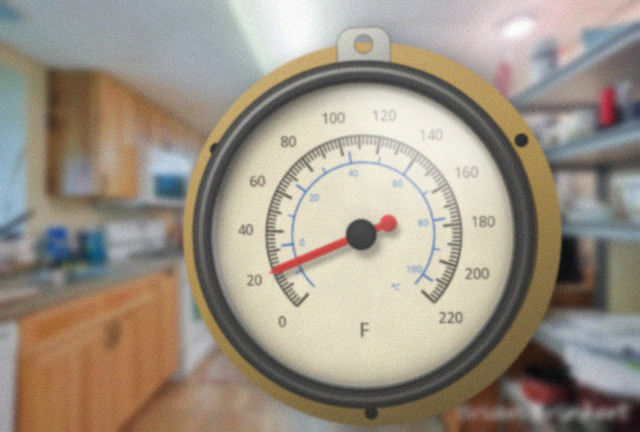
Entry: **20** °F
